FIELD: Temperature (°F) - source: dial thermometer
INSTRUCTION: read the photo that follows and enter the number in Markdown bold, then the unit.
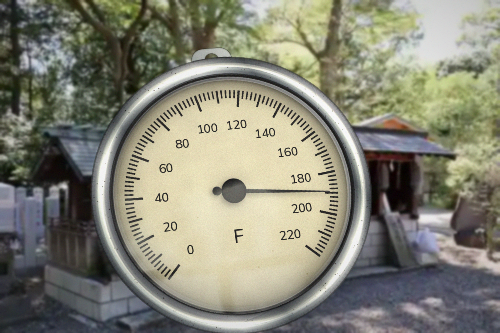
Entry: **190** °F
